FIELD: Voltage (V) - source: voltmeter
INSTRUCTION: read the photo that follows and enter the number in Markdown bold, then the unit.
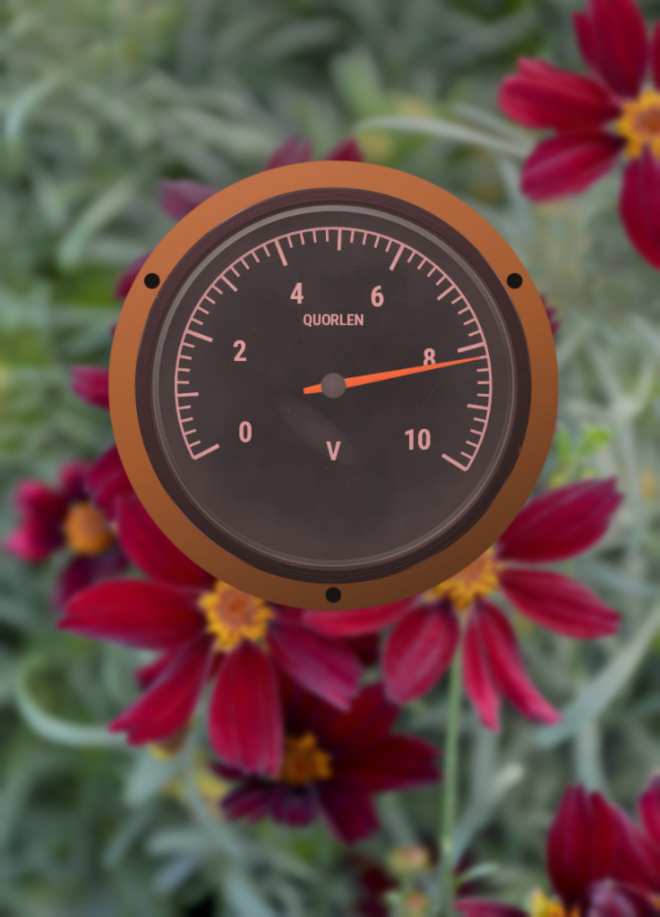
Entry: **8.2** V
